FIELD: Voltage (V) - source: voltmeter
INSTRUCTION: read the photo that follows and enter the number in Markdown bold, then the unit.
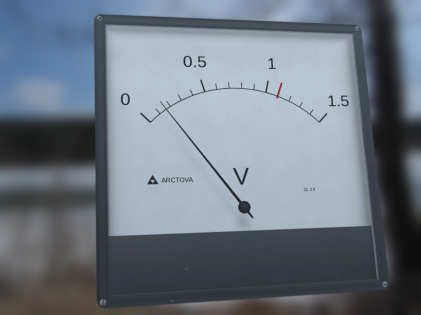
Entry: **0.15** V
